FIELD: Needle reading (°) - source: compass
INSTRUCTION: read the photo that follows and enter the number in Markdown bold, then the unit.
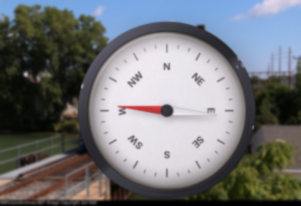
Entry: **275** °
